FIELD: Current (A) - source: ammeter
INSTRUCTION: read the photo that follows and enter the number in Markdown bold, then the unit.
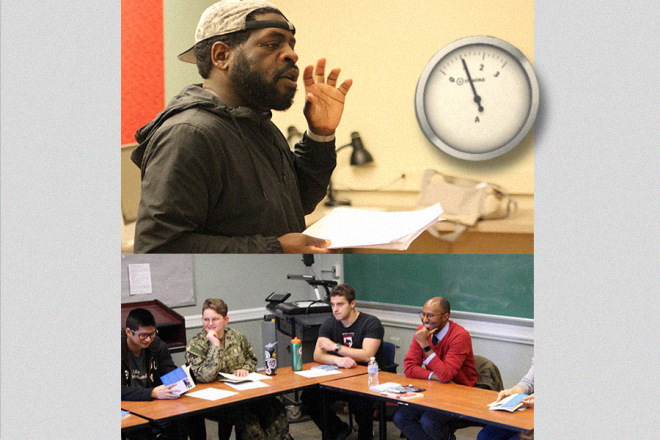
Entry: **1** A
